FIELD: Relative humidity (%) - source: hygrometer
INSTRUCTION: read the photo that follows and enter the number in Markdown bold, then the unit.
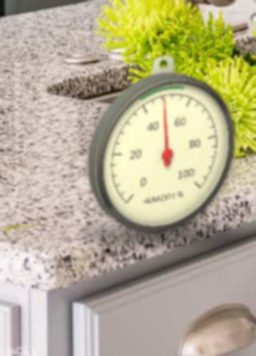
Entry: **48** %
